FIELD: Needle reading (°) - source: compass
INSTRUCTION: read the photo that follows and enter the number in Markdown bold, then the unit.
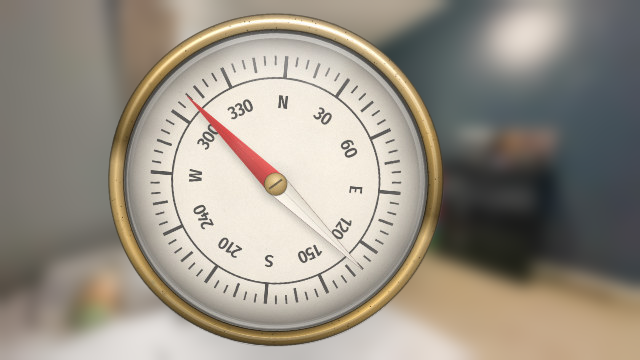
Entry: **310** °
